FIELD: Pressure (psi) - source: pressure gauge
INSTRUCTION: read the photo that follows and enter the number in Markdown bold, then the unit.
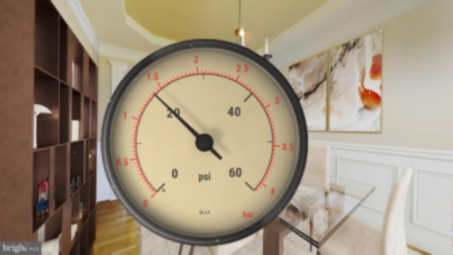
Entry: **20** psi
